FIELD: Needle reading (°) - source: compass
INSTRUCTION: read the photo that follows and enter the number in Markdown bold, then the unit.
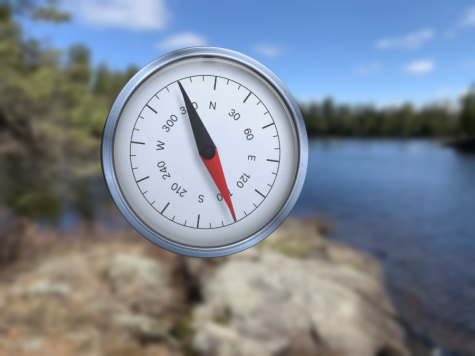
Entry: **150** °
